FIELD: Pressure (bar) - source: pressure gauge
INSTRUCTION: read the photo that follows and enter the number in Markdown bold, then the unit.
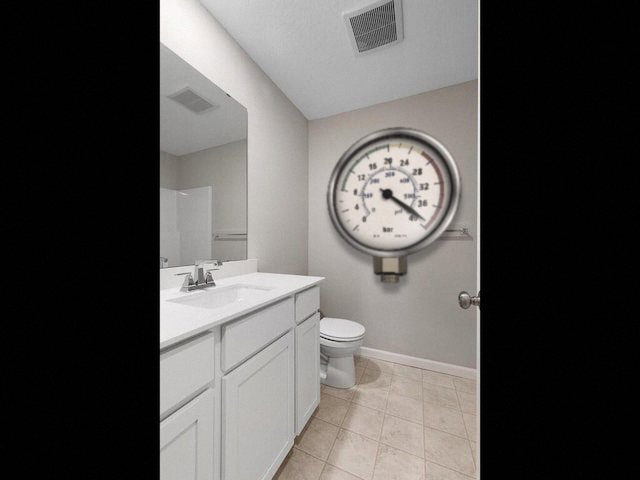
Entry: **39** bar
